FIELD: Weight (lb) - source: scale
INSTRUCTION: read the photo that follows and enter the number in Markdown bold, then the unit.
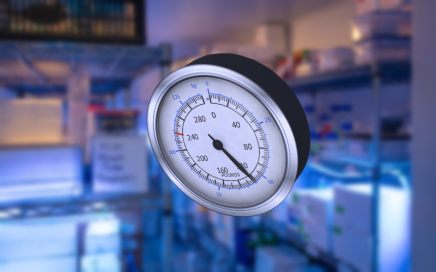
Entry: **120** lb
